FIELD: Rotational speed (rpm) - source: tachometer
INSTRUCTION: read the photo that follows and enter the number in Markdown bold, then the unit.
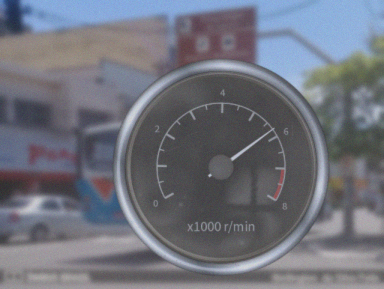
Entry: **5750** rpm
